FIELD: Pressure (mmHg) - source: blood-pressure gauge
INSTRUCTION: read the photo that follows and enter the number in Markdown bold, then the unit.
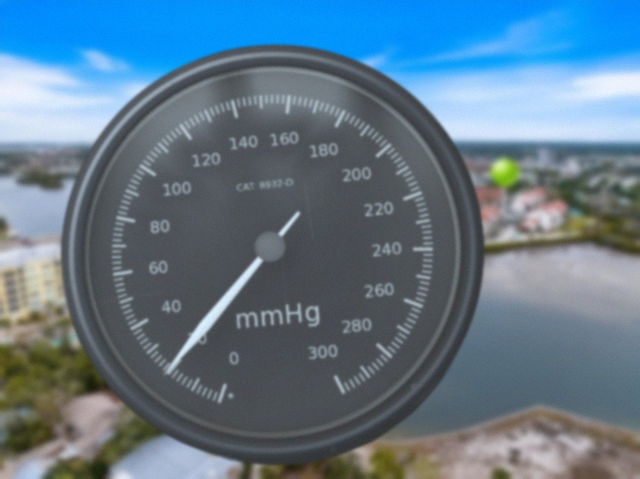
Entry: **20** mmHg
